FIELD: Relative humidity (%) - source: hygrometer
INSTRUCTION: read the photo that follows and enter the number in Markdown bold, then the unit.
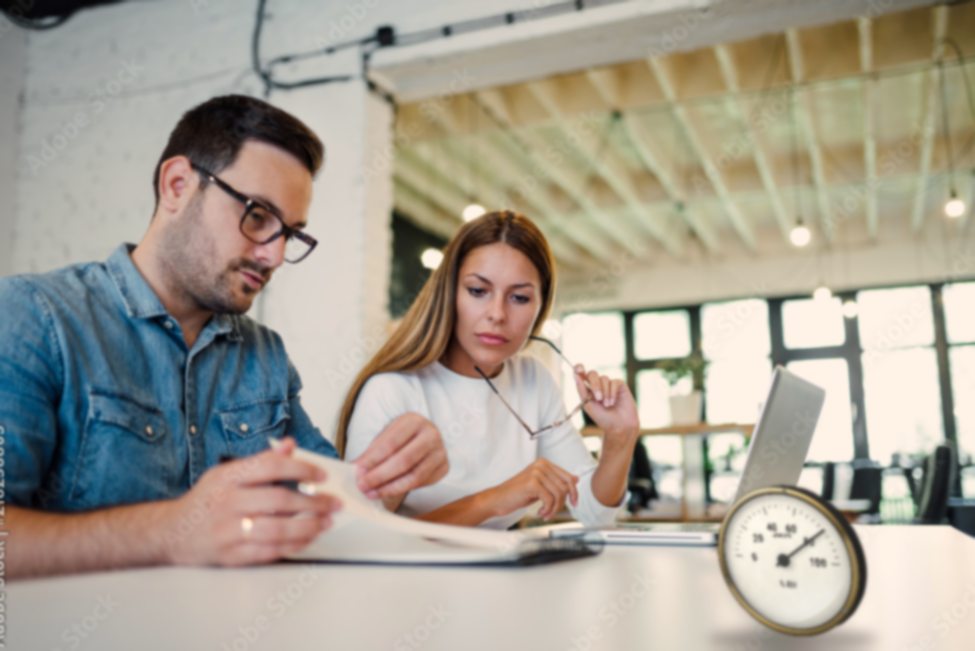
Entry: **80** %
